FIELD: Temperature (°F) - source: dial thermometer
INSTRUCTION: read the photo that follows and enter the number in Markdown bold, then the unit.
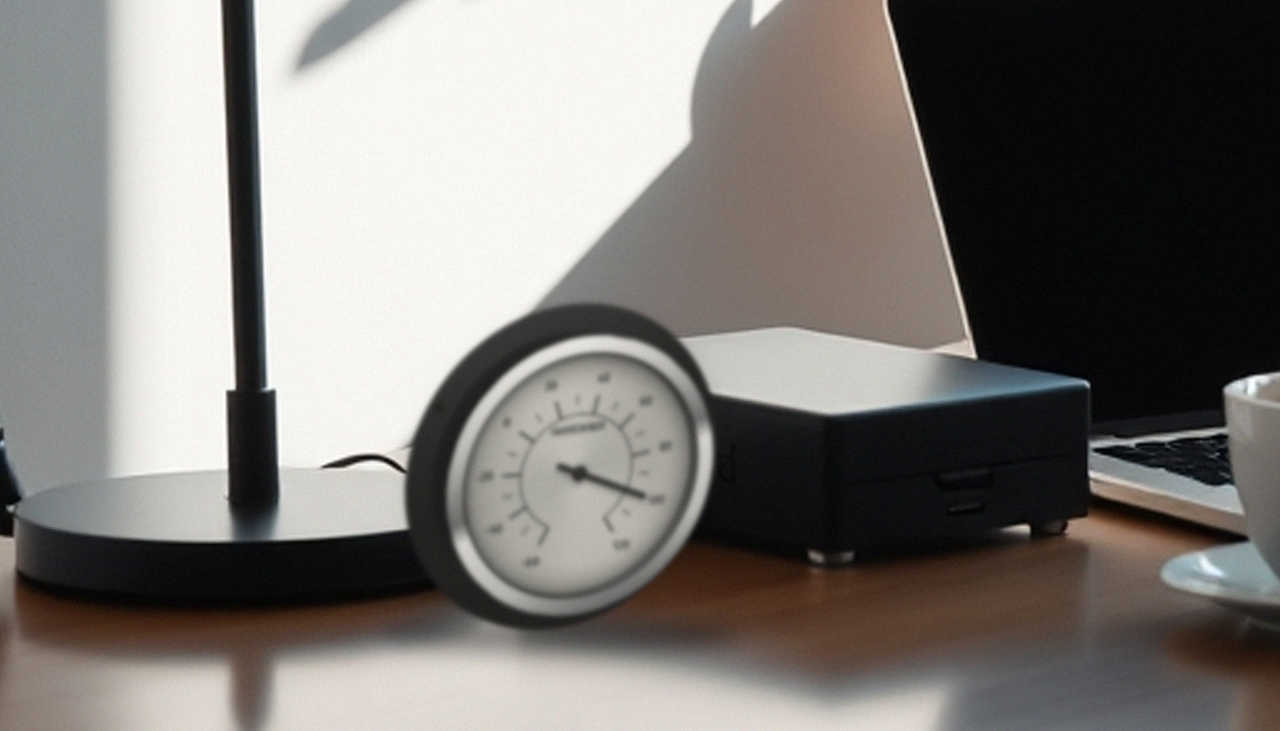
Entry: **100** °F
